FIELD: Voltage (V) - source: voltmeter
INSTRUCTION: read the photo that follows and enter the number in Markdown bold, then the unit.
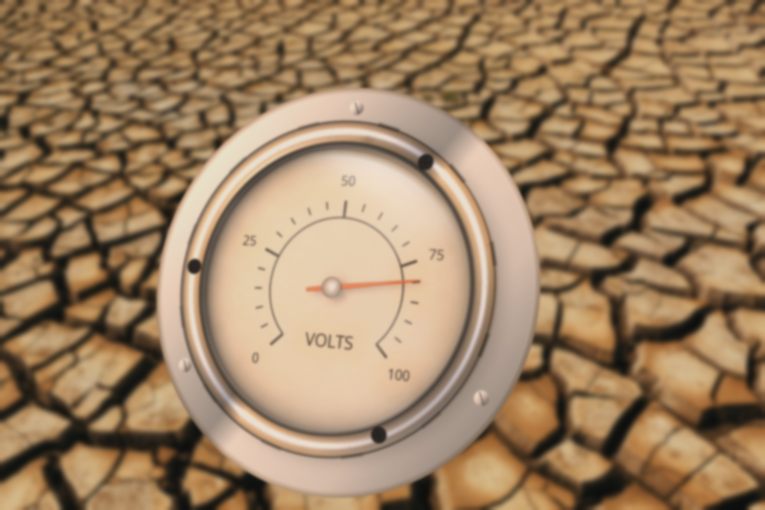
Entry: **80** V
